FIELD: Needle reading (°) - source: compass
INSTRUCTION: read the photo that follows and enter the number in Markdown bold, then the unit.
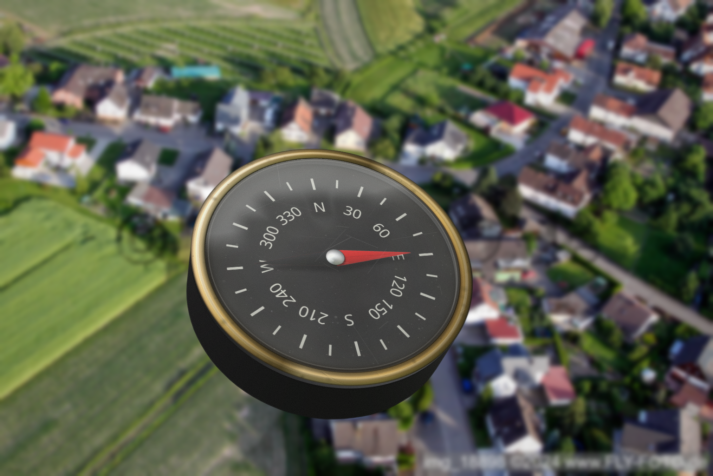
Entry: **90** °
